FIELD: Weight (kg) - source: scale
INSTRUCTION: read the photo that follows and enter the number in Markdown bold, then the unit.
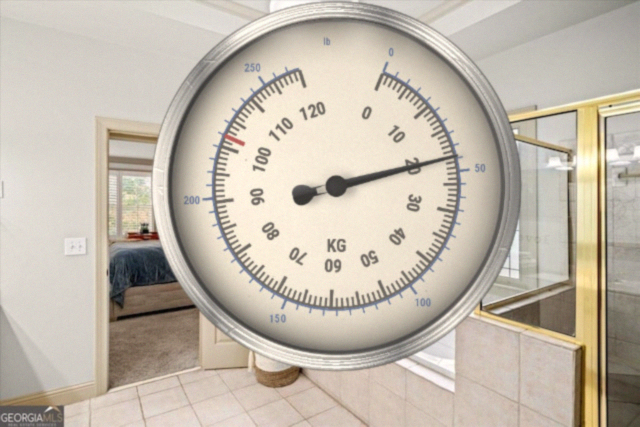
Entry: **20** kg
